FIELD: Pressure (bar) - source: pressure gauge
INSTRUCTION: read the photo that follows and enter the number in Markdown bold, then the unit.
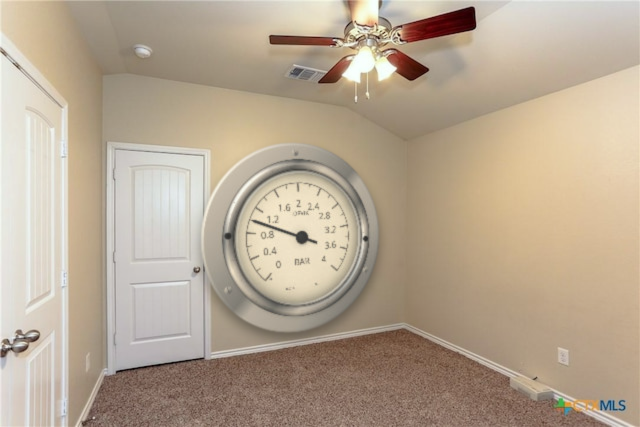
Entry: **1** bar
